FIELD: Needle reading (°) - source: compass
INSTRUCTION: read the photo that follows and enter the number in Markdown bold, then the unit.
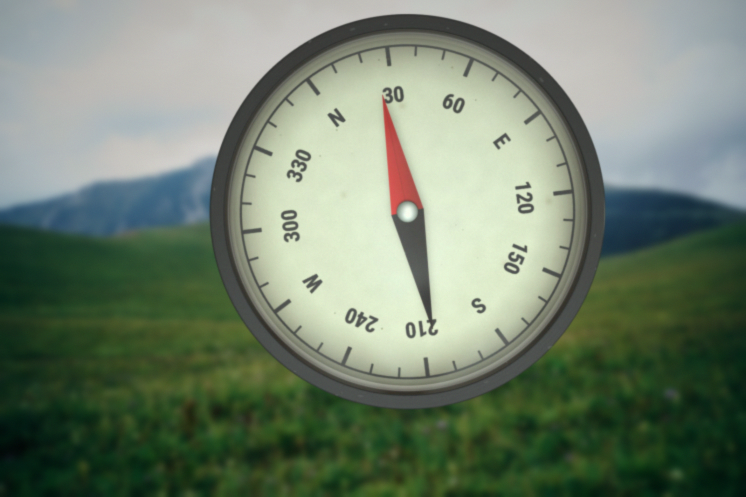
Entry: **25** °
